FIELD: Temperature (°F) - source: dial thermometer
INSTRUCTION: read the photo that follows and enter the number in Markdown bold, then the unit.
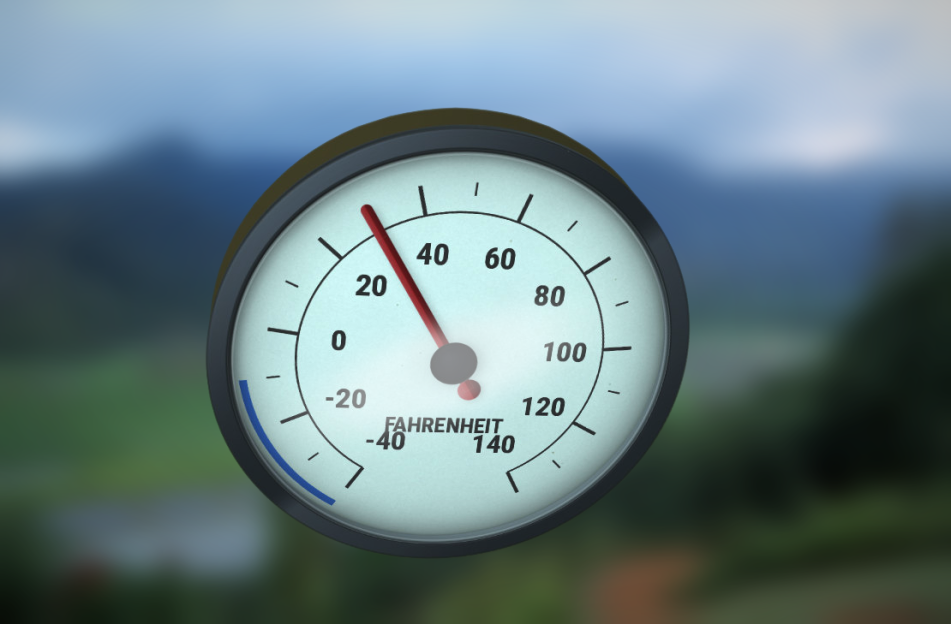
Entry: **30** °F
